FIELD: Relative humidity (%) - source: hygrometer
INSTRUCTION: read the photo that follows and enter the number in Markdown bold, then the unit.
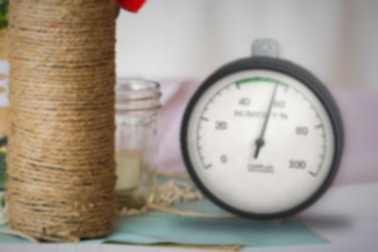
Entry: **56** %
